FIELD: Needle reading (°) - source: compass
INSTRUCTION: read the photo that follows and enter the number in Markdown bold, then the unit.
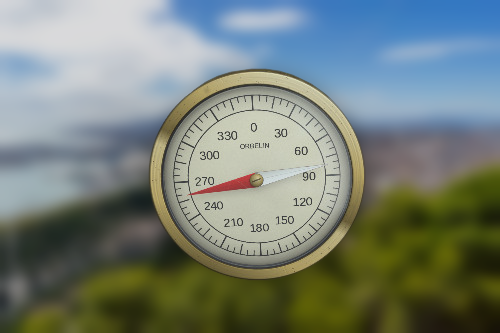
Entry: **260** °
